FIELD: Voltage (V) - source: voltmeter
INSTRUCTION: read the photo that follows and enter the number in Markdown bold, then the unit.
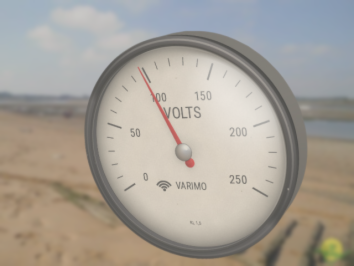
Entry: **100** V
